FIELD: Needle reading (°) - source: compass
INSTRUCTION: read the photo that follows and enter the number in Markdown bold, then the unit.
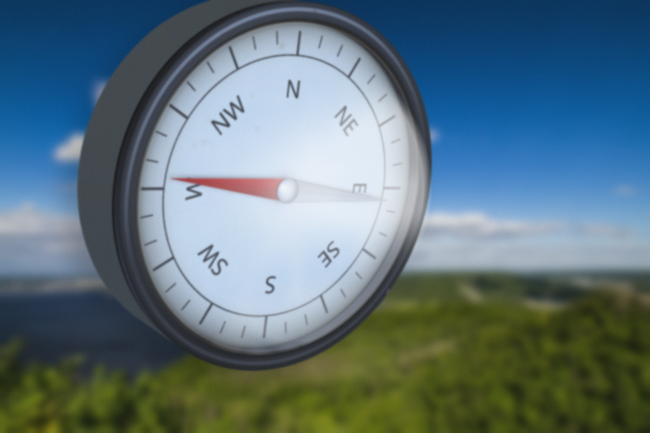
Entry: **275** °
